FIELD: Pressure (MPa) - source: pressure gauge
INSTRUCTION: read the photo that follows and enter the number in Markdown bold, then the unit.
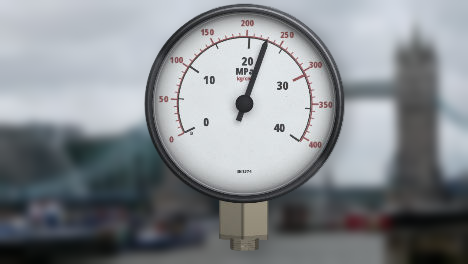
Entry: **22.5** MPa
